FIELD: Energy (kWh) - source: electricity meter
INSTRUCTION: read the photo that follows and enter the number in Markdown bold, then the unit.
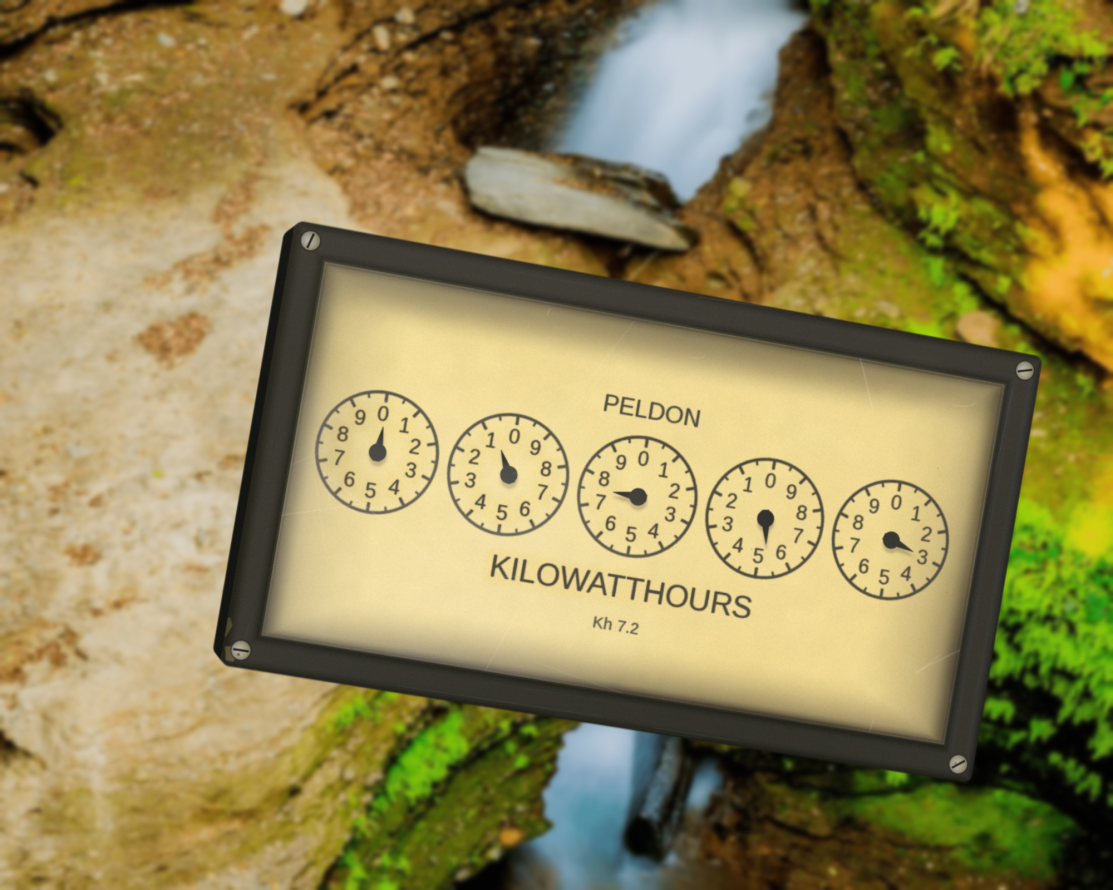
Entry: **753** kWh
